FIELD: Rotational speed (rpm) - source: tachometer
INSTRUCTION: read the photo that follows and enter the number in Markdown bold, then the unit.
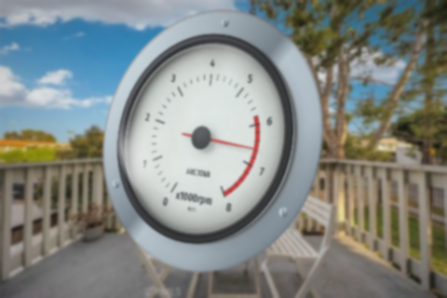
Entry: **6600** rpm
